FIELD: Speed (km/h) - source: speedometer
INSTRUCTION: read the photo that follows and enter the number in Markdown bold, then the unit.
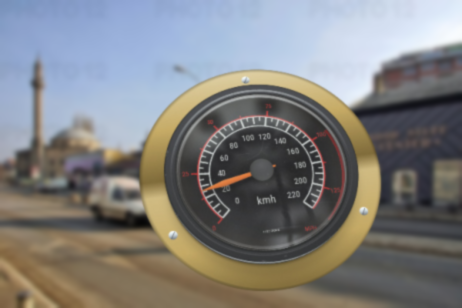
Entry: **25** km/h
